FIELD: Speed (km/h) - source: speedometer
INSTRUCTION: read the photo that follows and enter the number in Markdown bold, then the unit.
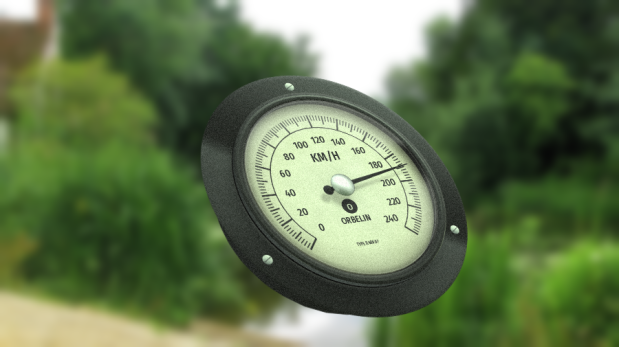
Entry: **190** km/h
